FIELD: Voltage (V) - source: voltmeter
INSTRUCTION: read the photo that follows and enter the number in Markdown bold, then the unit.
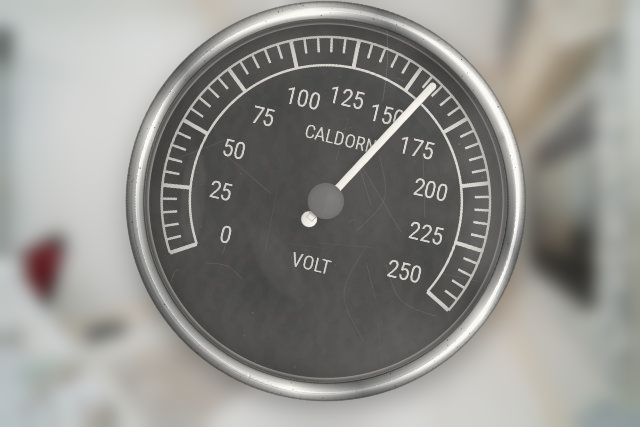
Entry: **157.5** V
